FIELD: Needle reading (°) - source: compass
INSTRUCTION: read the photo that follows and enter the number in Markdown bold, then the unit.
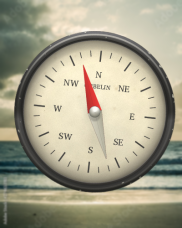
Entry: **340** °
